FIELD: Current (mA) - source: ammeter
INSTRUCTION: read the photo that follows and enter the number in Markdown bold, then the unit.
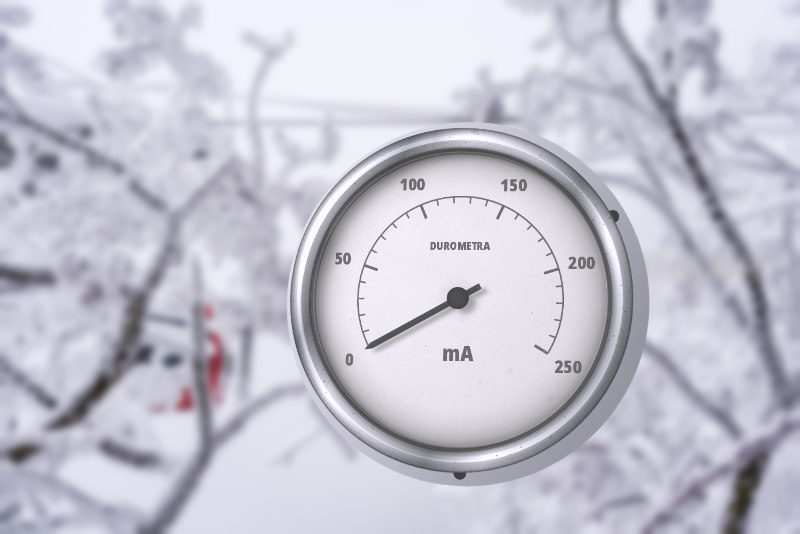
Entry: **0** mA
